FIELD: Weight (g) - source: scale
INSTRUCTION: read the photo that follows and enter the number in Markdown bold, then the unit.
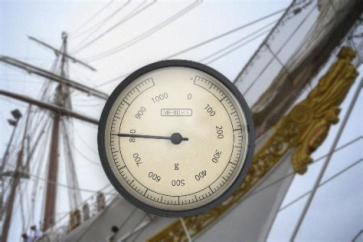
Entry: **800** g
